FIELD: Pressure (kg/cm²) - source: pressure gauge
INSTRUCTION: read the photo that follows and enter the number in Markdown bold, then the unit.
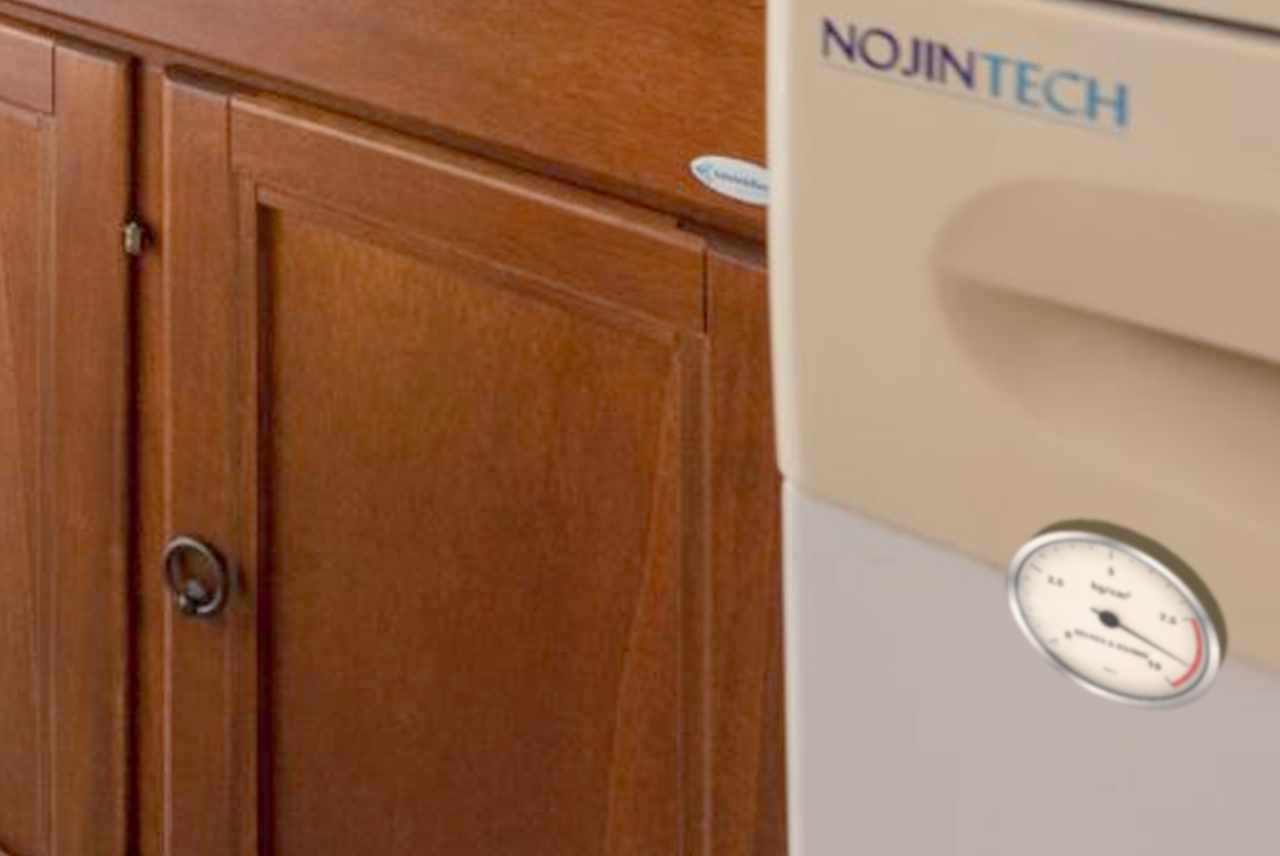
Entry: **9** kg/cm²
